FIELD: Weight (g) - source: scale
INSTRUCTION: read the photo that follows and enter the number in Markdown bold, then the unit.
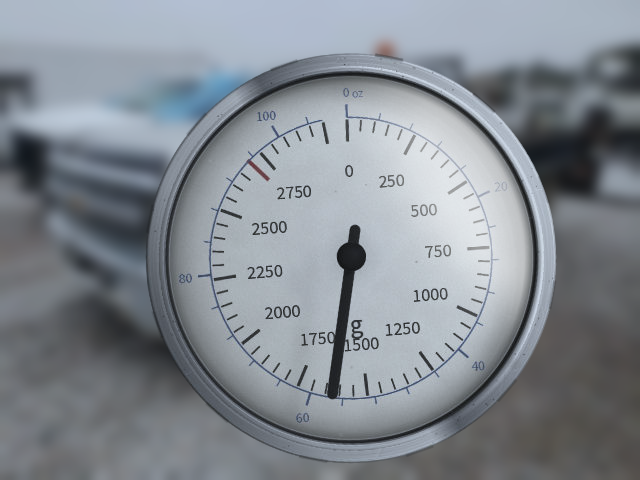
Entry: **1625** g
